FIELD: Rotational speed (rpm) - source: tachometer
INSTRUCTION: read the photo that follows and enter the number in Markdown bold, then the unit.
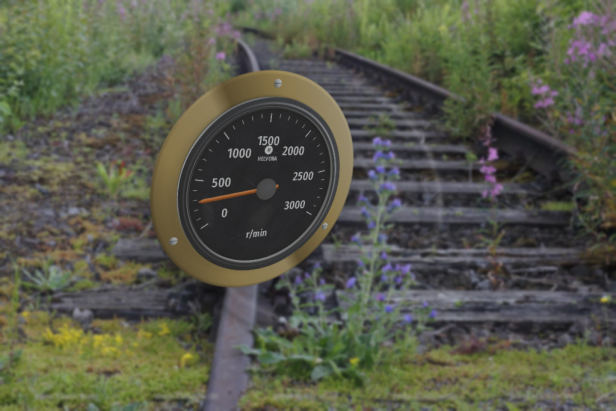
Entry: **300** rpm
